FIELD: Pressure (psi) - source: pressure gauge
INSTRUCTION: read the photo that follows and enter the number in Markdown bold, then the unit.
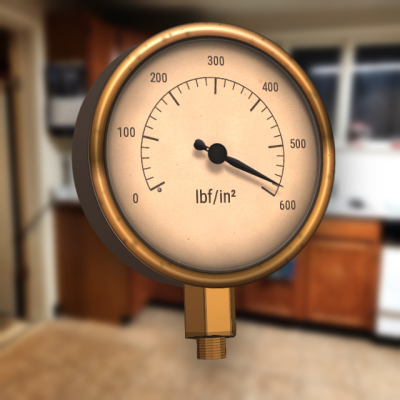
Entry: **580** psi
